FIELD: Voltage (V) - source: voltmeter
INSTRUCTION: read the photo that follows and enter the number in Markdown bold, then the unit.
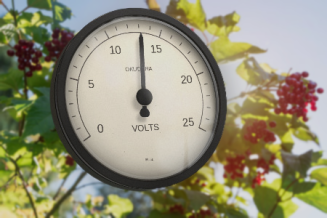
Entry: **13** V
